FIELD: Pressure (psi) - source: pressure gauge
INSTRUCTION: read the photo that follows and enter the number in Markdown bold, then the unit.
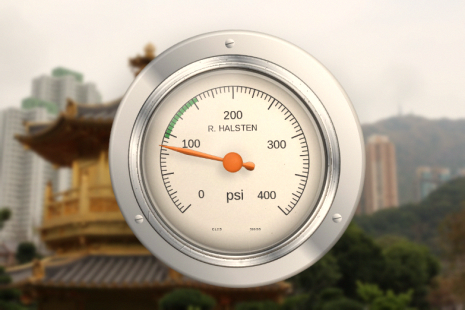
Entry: **85** psi
